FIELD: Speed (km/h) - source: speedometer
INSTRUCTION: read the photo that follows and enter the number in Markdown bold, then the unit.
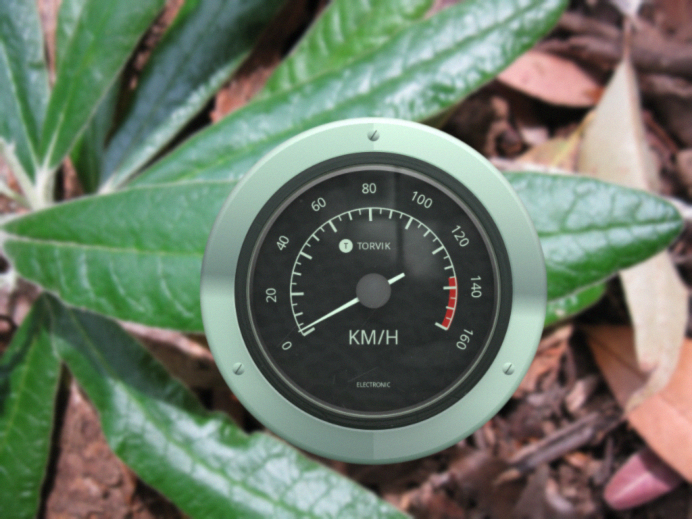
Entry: **2.5** km/h
